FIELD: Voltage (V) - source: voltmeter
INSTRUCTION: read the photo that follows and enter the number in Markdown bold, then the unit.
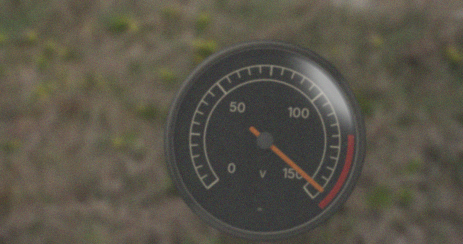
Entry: **145** V
